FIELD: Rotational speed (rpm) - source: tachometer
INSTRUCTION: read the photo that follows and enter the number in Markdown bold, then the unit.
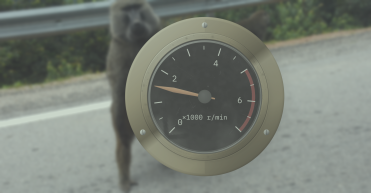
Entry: **1500** rpm
